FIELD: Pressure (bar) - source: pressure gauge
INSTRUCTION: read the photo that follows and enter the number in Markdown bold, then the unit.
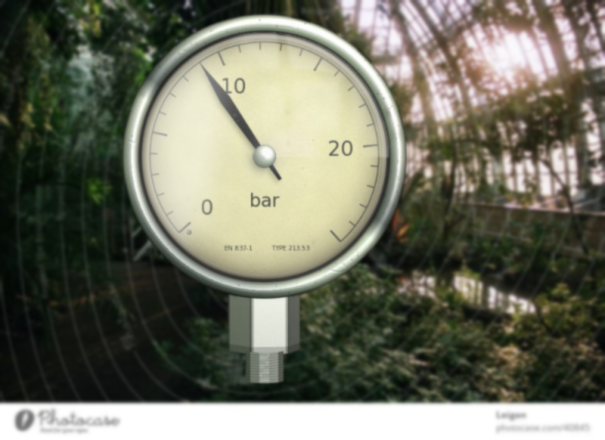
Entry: **9** bar
